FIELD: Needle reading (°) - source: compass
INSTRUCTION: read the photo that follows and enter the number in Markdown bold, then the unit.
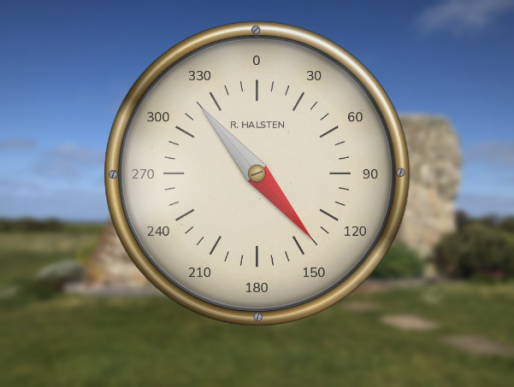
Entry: **140** °
